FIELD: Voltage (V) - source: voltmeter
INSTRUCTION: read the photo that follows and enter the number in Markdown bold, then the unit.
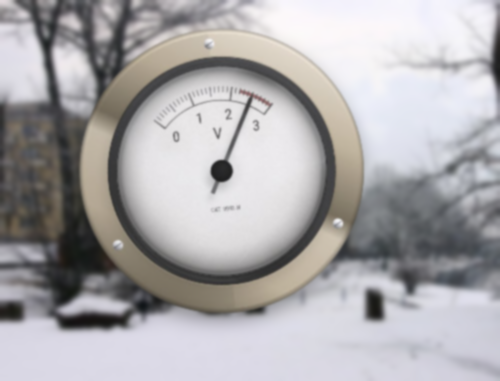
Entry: **2.5** V
